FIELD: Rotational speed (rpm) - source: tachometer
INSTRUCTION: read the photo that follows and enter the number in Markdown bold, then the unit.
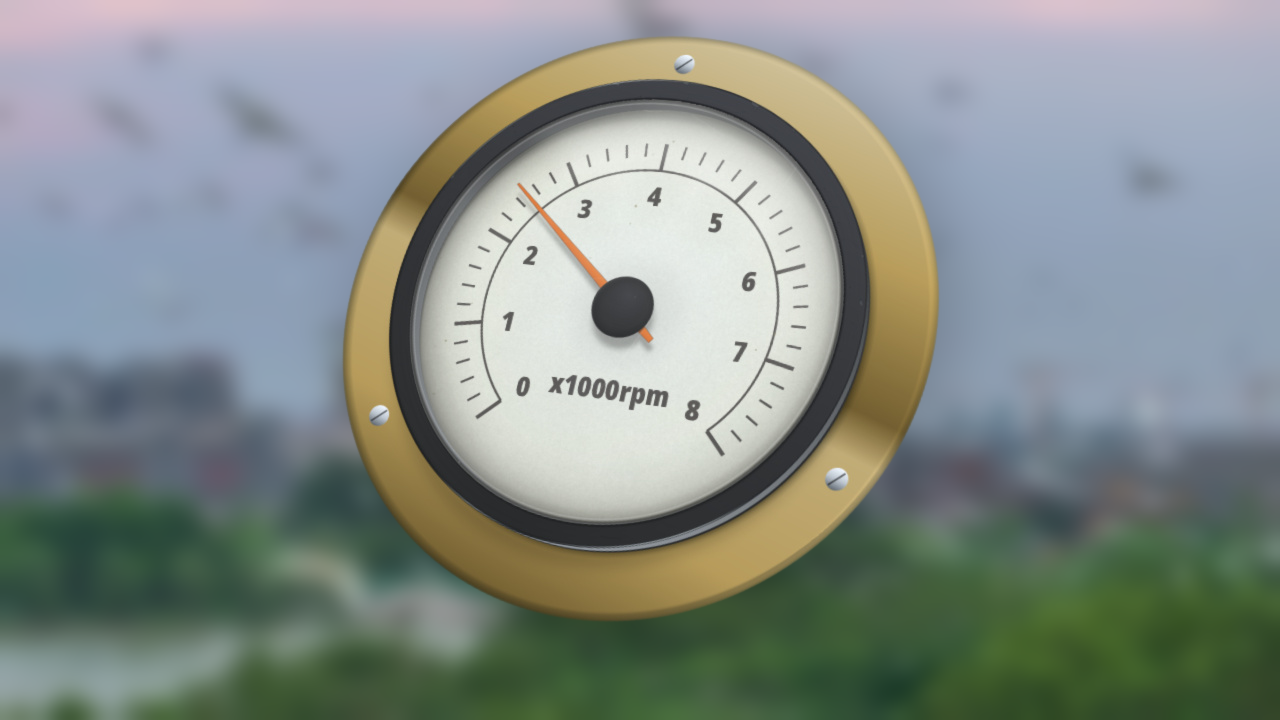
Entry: **2500** rpm
